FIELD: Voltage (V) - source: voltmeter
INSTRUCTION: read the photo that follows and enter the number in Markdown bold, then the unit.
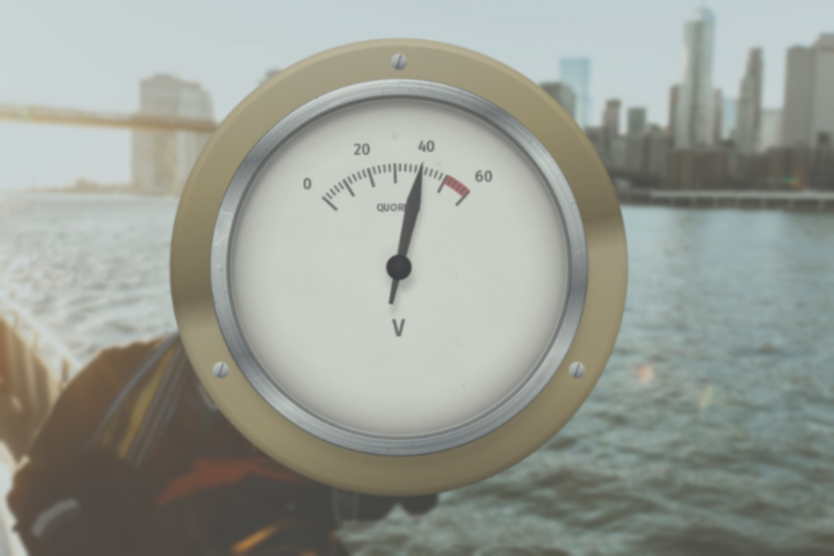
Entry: **40** V
